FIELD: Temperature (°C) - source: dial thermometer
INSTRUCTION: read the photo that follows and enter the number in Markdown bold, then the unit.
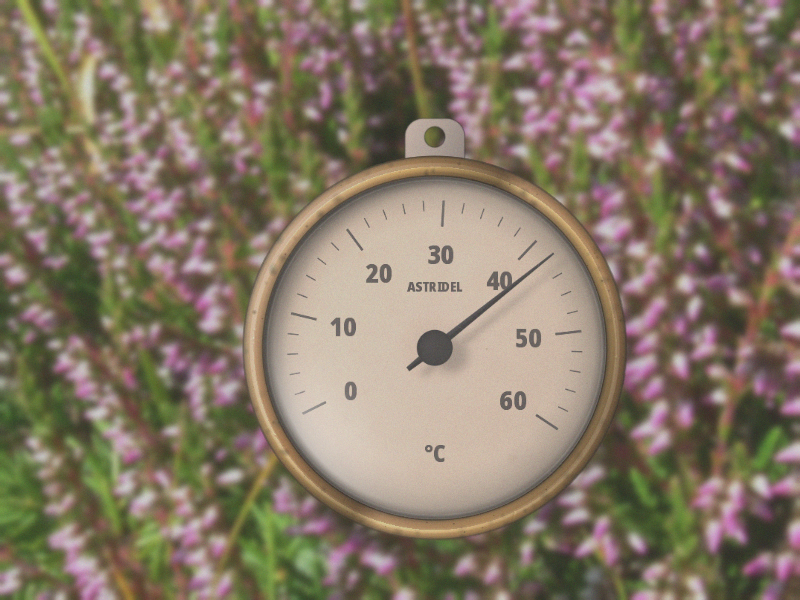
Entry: **42** °C
